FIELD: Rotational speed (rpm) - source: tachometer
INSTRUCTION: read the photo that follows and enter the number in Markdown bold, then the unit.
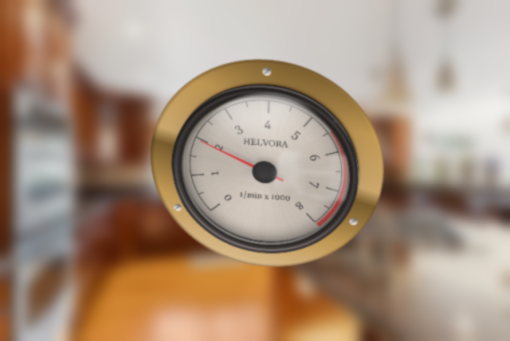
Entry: **2000** rpm
